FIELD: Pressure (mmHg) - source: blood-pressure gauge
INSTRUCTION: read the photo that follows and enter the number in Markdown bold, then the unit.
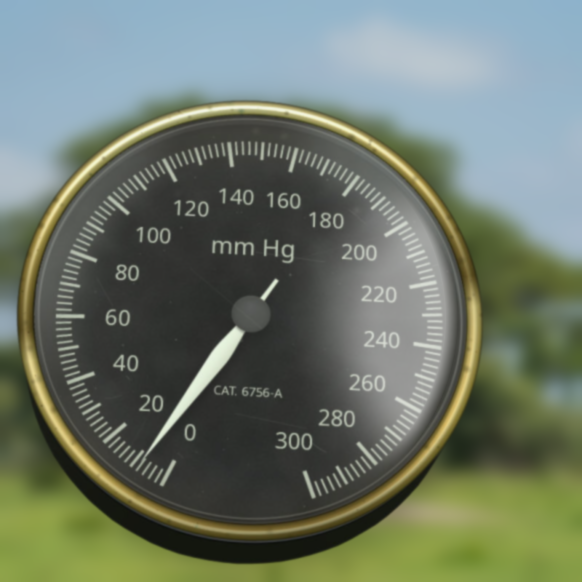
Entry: **8** mmHg
